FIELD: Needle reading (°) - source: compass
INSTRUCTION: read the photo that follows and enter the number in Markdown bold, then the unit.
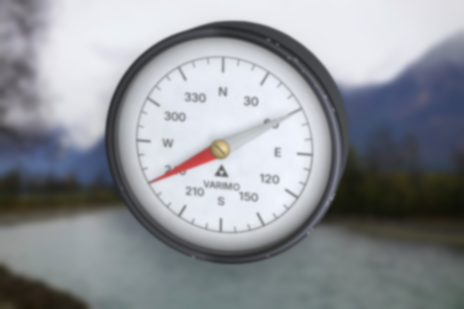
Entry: **240** °
